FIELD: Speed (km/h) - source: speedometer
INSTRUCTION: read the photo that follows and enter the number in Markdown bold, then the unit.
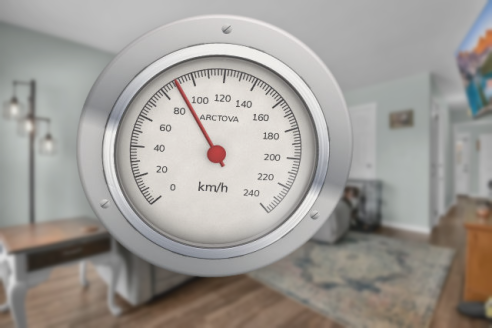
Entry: **90** km/h
